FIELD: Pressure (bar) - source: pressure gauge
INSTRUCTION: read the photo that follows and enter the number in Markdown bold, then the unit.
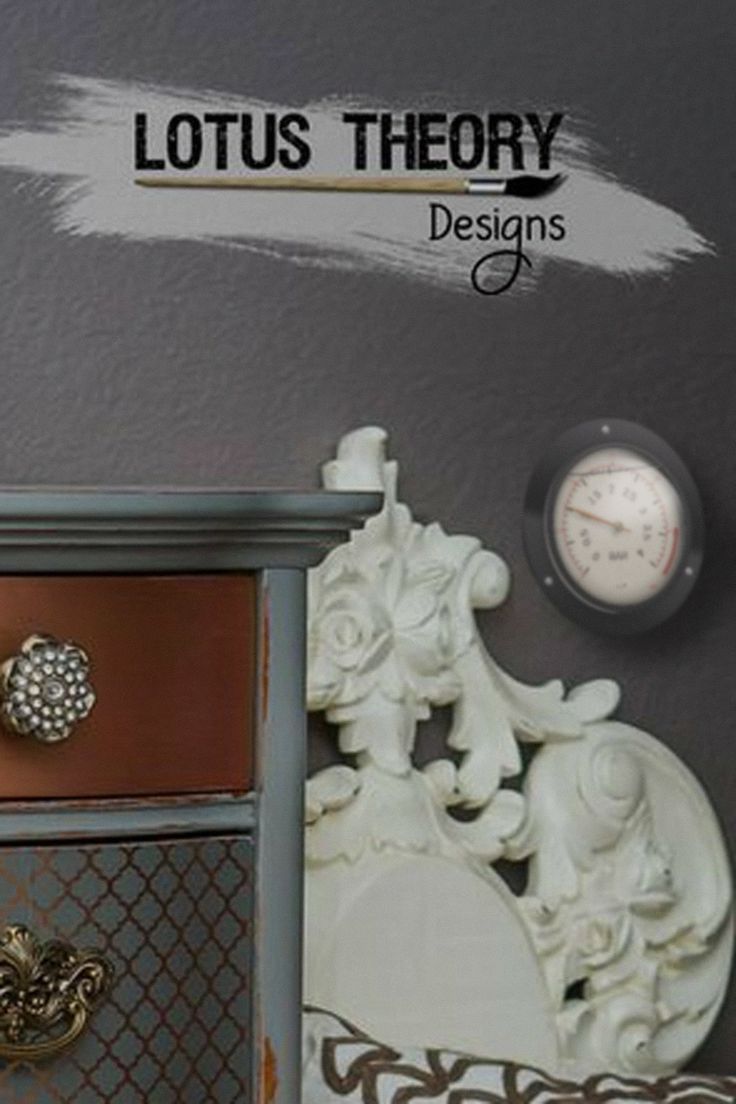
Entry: **1** bar
